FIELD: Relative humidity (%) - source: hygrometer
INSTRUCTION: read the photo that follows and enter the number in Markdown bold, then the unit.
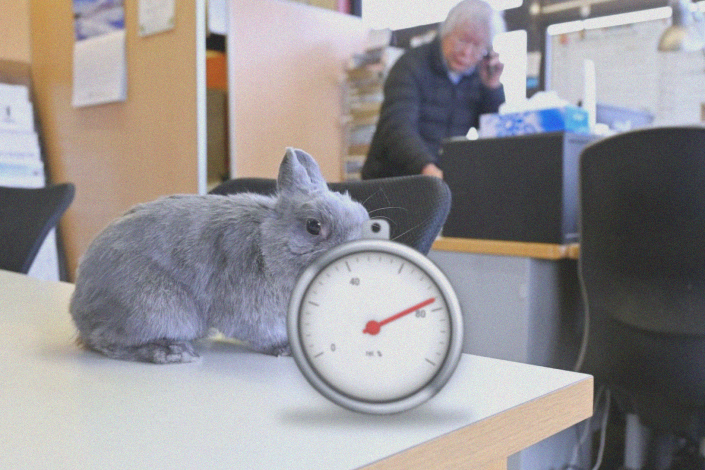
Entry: **76** %
